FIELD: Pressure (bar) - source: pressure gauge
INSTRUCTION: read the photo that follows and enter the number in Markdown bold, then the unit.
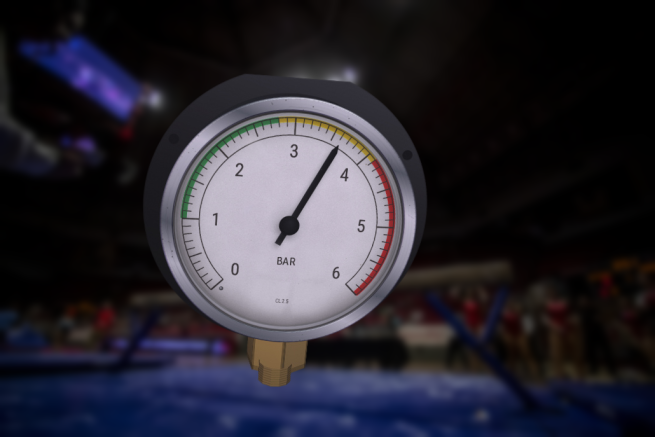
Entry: **3.6** bar
